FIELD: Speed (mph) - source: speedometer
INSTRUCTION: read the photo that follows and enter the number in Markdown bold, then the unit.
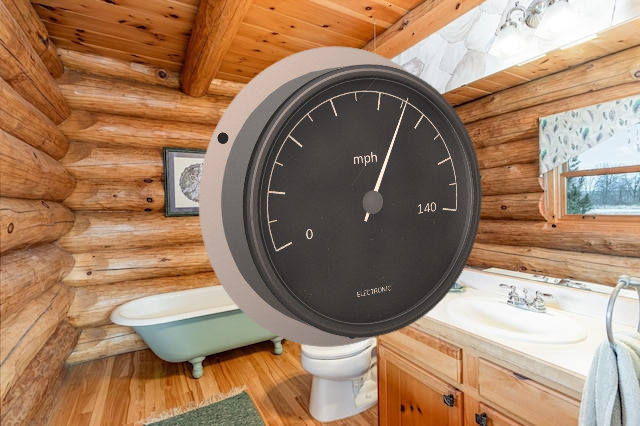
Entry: **90** mph
